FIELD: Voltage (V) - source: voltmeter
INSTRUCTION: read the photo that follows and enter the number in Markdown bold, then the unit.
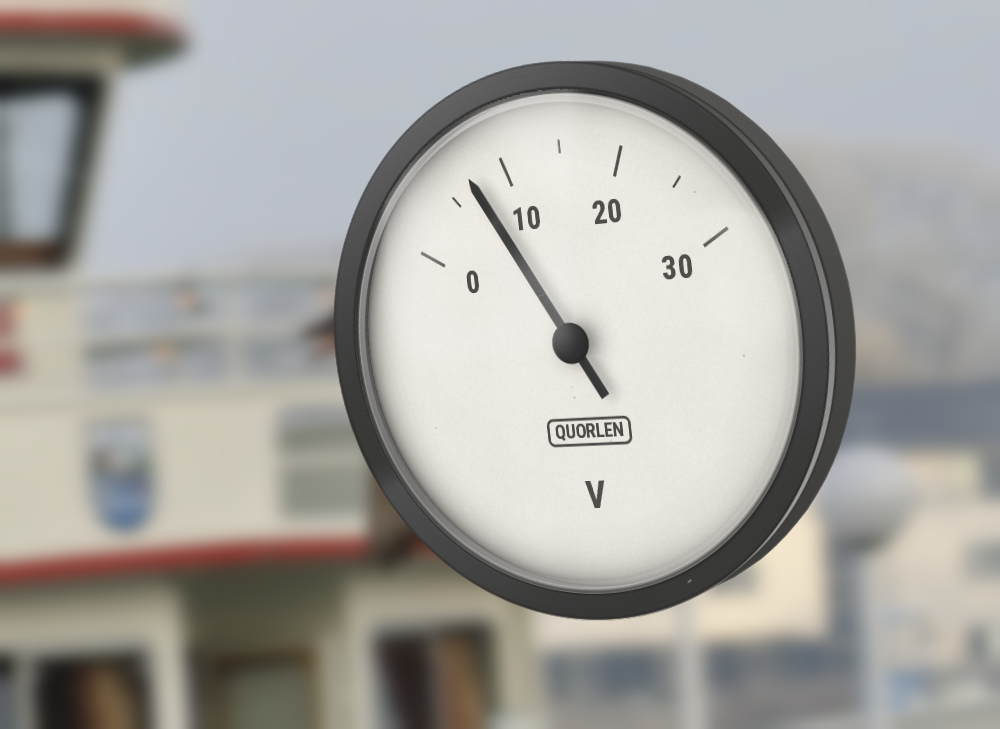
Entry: **7.5** V
